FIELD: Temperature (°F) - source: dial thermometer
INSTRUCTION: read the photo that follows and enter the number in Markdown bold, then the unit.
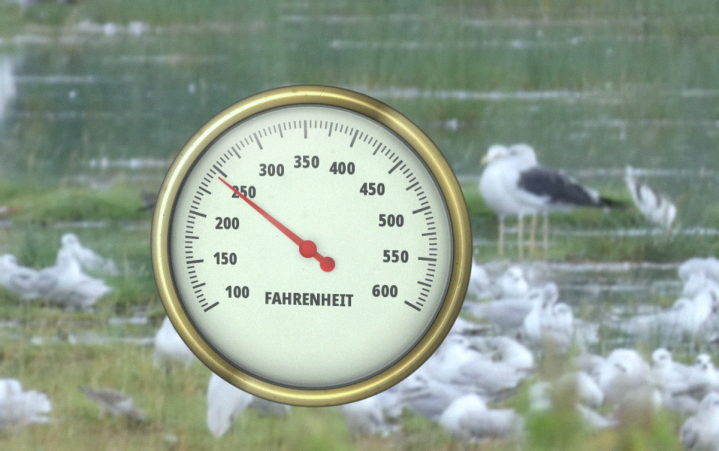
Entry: **245** °F
